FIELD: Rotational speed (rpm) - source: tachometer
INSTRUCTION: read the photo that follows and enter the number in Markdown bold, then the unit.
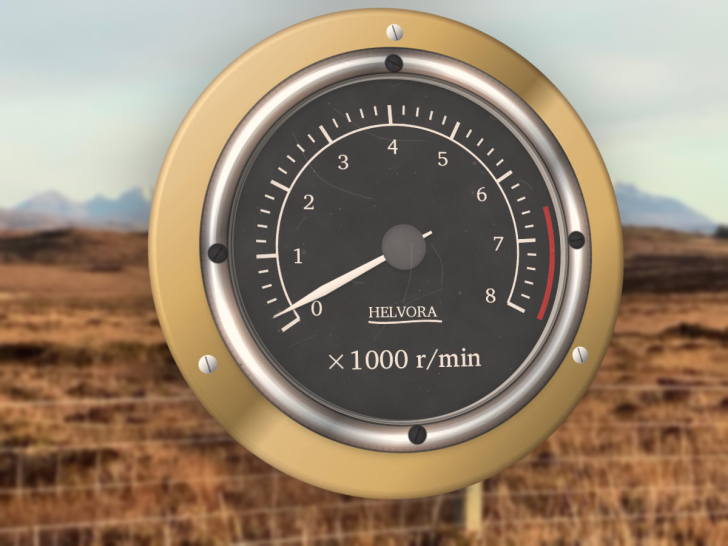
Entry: **200** rpm
